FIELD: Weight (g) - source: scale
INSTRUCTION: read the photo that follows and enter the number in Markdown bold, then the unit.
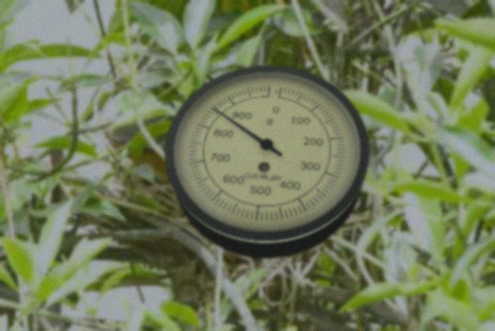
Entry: **850** g
